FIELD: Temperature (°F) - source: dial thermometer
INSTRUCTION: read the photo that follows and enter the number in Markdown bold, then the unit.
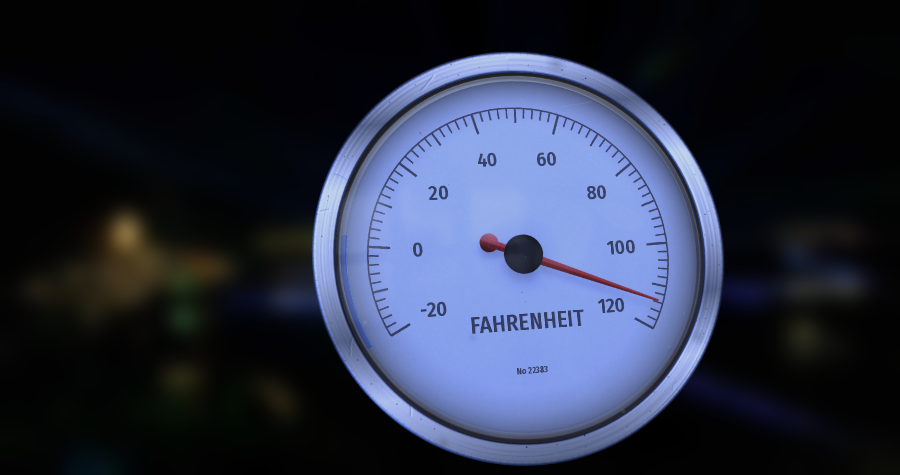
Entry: **114** °F
